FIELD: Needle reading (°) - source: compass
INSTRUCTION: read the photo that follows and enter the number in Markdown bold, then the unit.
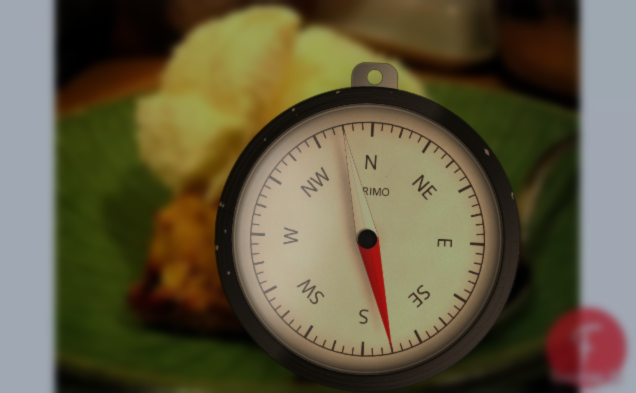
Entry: **165** °
